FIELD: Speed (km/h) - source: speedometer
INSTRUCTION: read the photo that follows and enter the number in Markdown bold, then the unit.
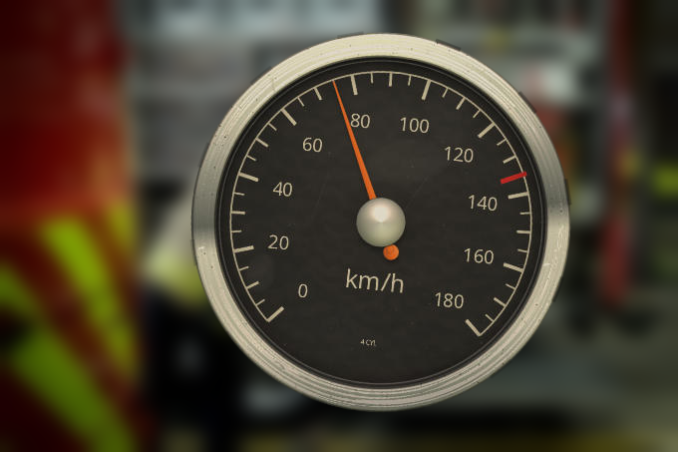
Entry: **75** km/h
